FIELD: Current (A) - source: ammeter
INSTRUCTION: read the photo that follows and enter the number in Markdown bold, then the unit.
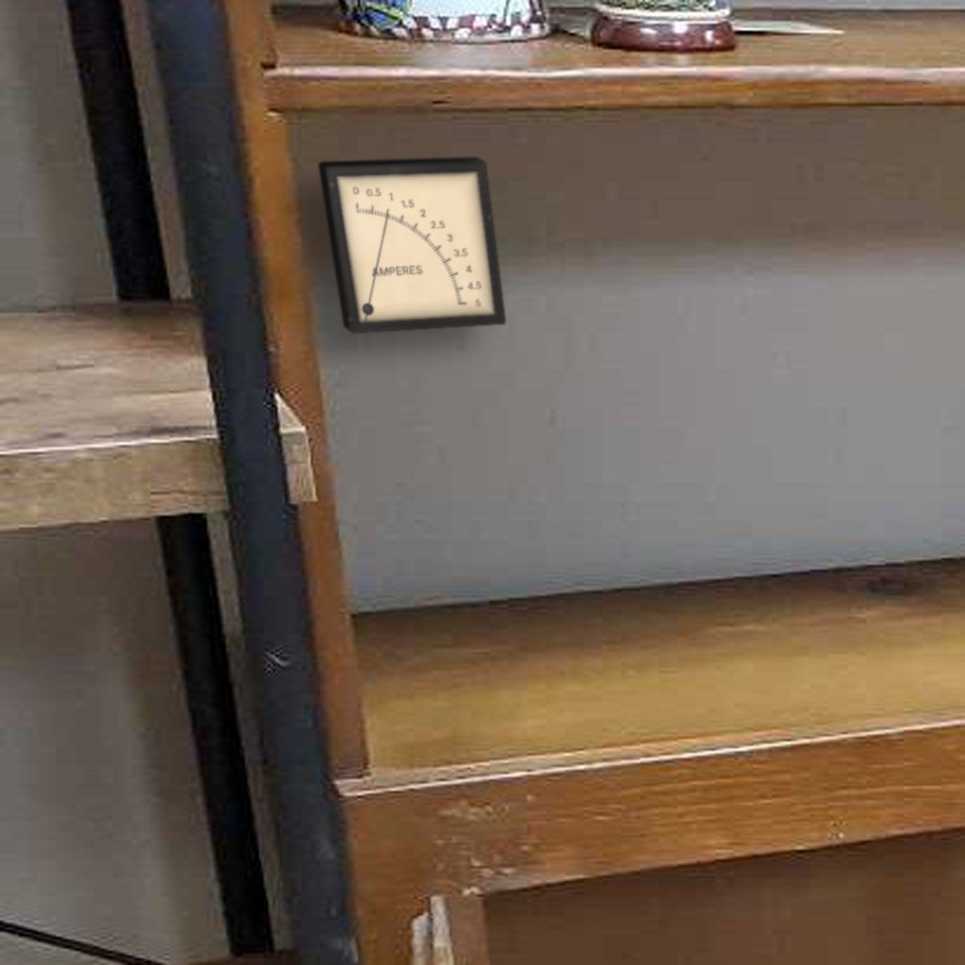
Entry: **1** A
